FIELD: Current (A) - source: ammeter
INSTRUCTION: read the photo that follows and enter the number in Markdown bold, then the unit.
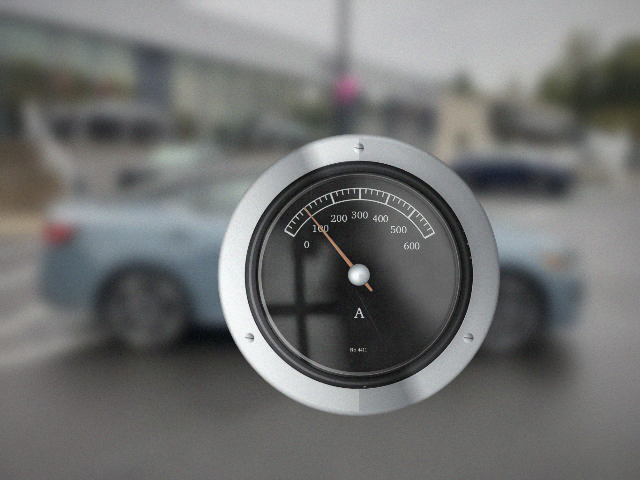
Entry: **100** A
